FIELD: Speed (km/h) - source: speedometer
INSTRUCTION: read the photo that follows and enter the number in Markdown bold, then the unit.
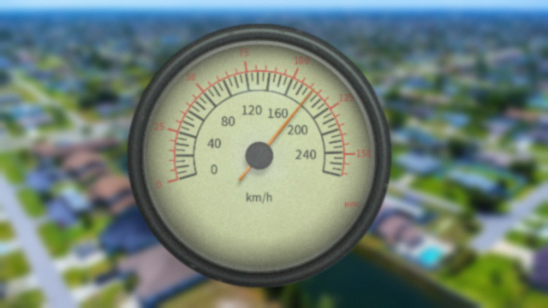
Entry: **180** km/h
